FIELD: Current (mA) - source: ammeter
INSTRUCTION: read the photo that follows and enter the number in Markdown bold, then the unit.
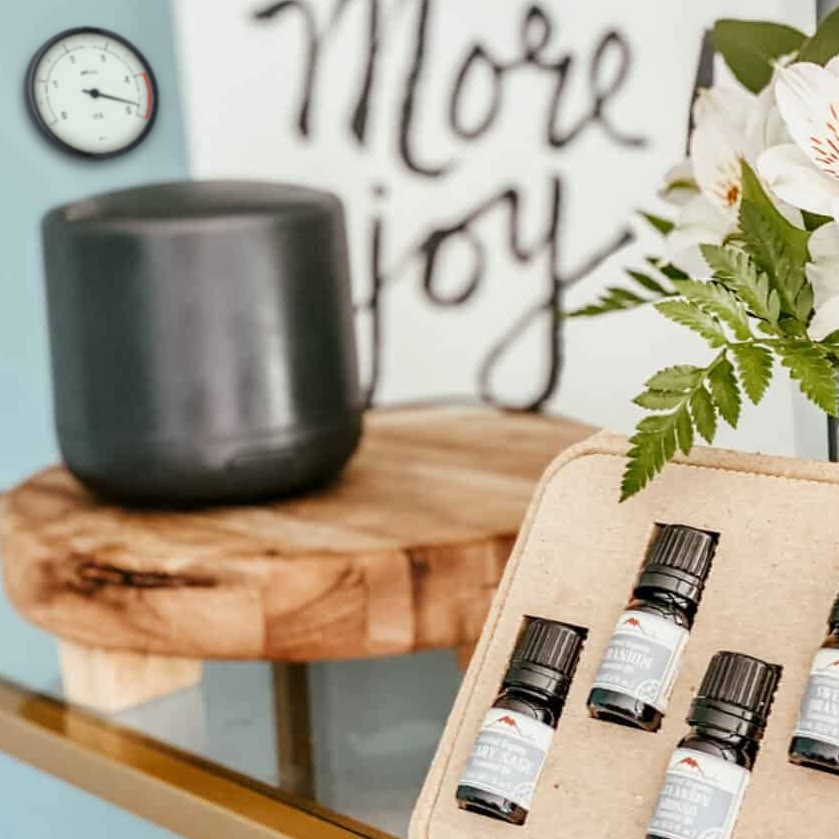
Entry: **4.75** mA
